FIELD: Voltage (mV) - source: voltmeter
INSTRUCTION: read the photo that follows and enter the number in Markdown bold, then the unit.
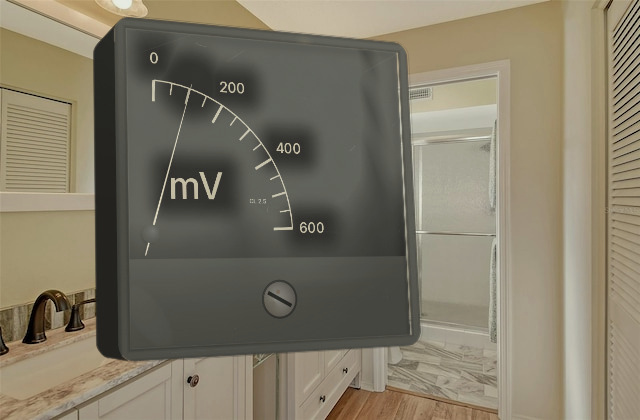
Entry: **100** mV
